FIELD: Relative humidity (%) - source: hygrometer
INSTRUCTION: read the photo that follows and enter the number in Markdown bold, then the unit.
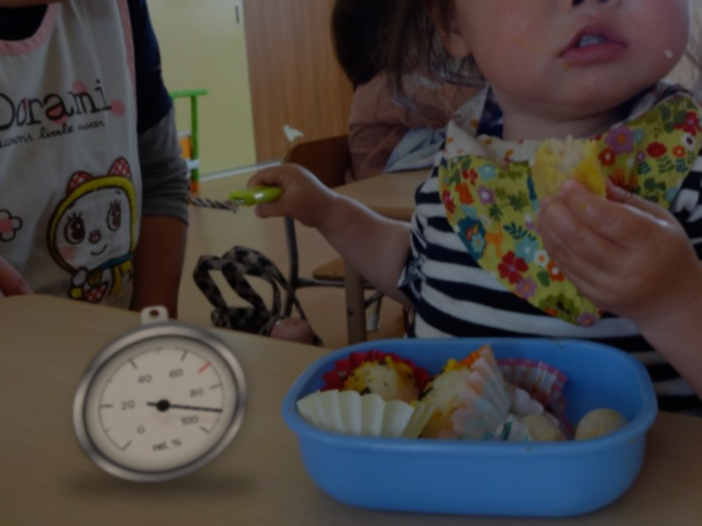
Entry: **90** %
